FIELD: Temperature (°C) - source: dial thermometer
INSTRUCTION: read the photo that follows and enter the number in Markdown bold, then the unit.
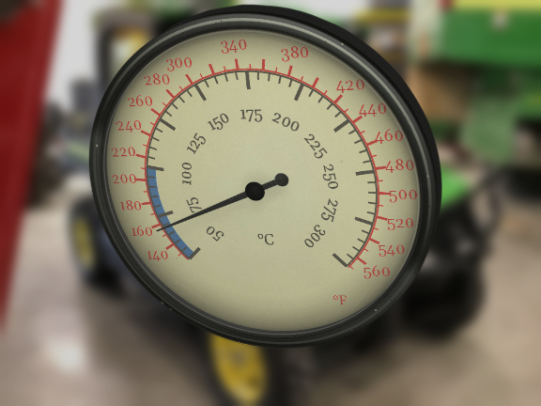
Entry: **70** °C
